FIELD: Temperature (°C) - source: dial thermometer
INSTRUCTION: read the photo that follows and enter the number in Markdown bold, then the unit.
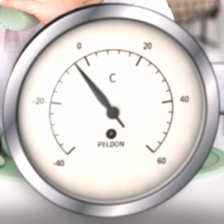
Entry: **-4** °C
